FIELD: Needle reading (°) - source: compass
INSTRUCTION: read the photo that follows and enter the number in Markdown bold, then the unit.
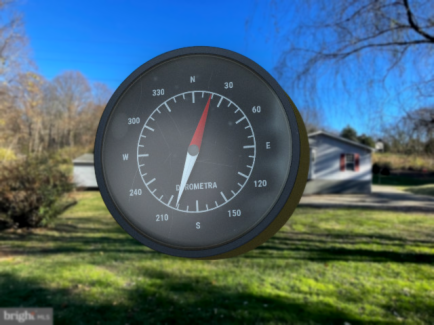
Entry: **20** °
